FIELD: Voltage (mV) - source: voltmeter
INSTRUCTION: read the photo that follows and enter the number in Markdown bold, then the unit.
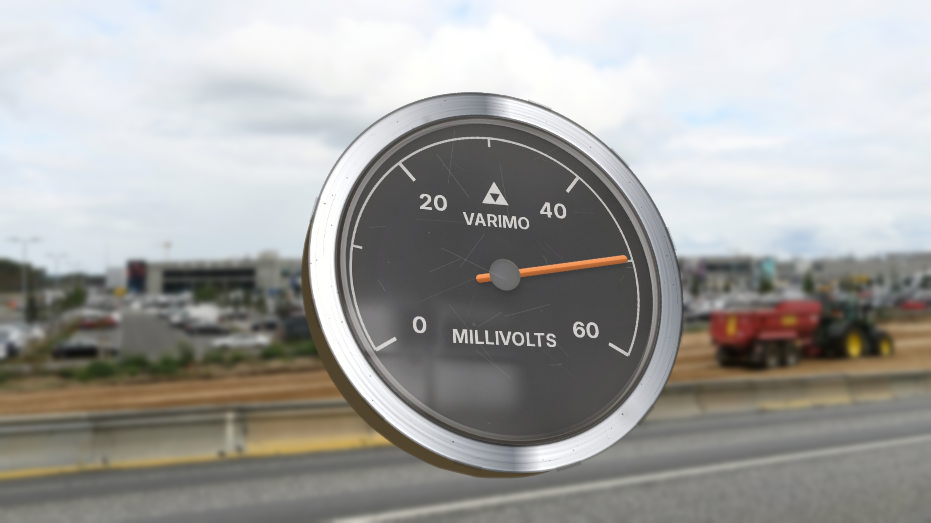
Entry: **50** mV
